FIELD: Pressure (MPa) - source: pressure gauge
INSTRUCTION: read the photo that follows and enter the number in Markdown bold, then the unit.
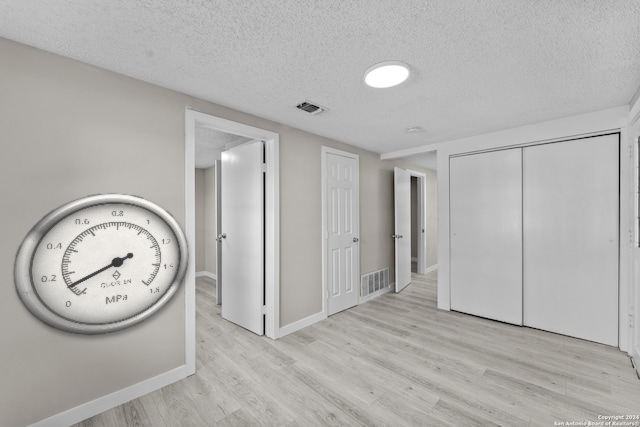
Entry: **0.1** MPa
